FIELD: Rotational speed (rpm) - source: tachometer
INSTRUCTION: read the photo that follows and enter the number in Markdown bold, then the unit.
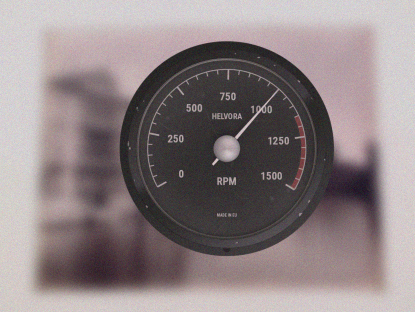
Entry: **1000** rpm
